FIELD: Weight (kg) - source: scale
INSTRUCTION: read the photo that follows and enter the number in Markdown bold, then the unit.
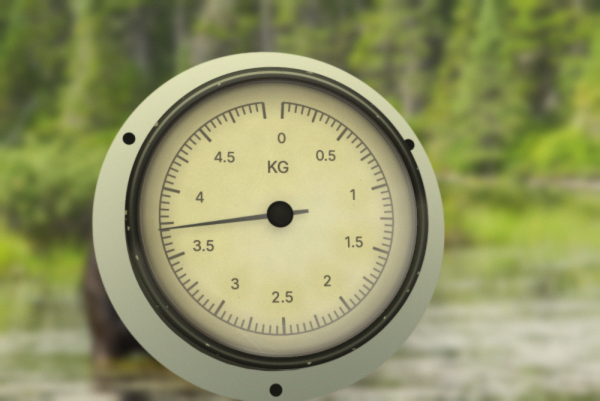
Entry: **3.7** kg
